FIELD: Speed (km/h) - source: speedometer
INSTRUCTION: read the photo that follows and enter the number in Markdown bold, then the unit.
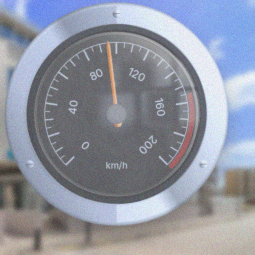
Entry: **95** km/h
